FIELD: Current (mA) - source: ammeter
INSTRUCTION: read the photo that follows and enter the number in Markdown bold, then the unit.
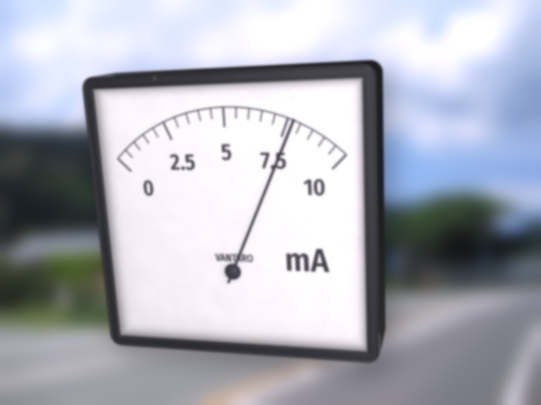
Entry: **7.75** mA
